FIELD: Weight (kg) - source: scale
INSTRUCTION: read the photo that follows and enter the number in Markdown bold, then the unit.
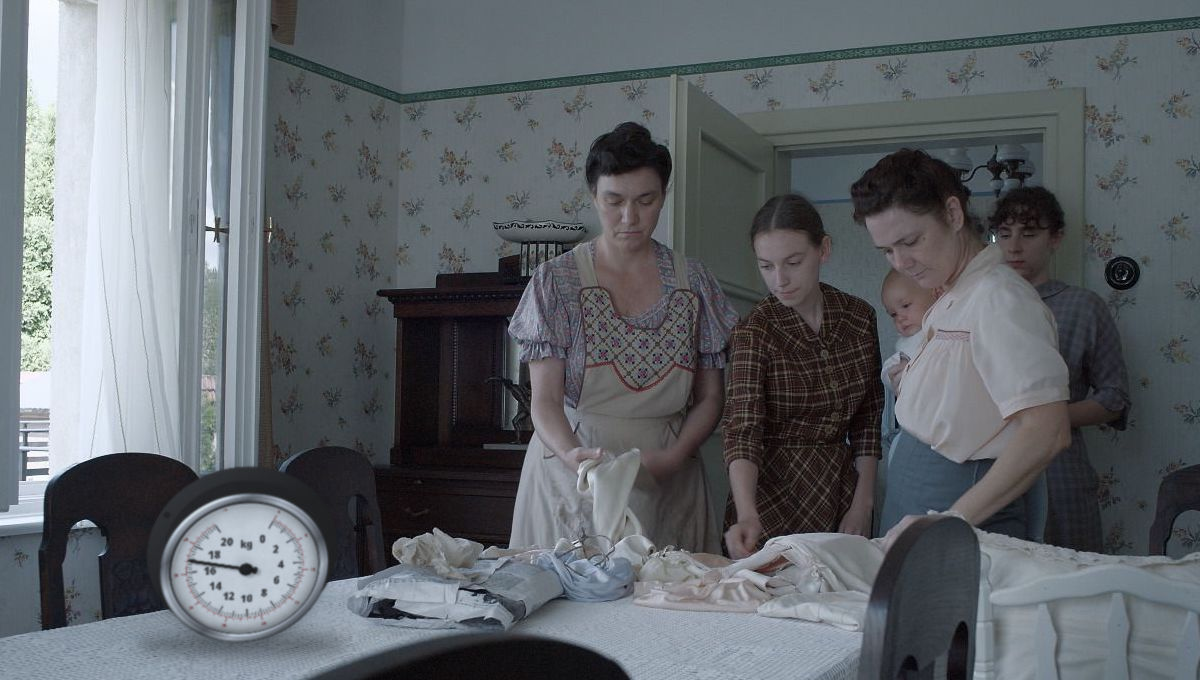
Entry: **17** kg
